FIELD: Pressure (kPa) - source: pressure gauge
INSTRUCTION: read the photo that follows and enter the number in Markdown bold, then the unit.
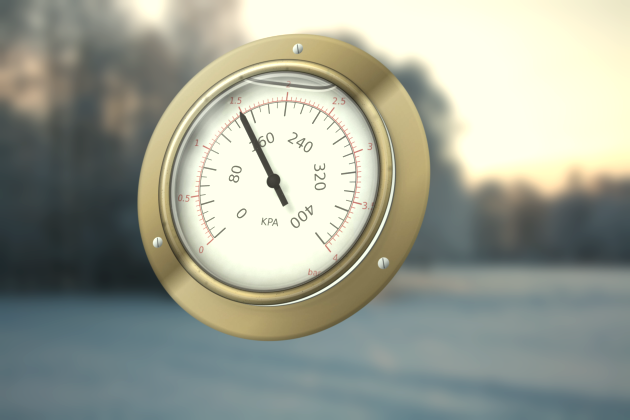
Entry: **150** kPa
